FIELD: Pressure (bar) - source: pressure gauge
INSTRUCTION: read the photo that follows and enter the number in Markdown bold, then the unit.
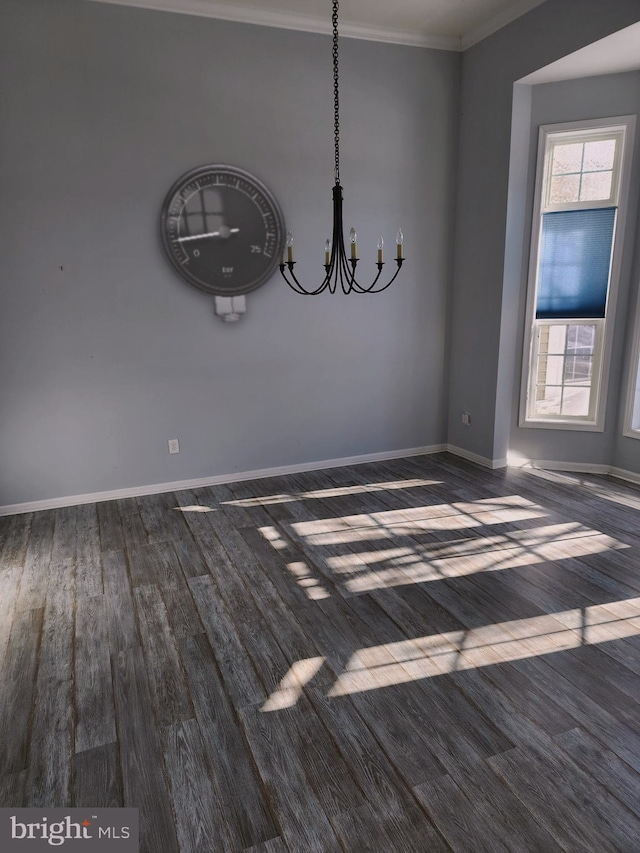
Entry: **2.5** bar
